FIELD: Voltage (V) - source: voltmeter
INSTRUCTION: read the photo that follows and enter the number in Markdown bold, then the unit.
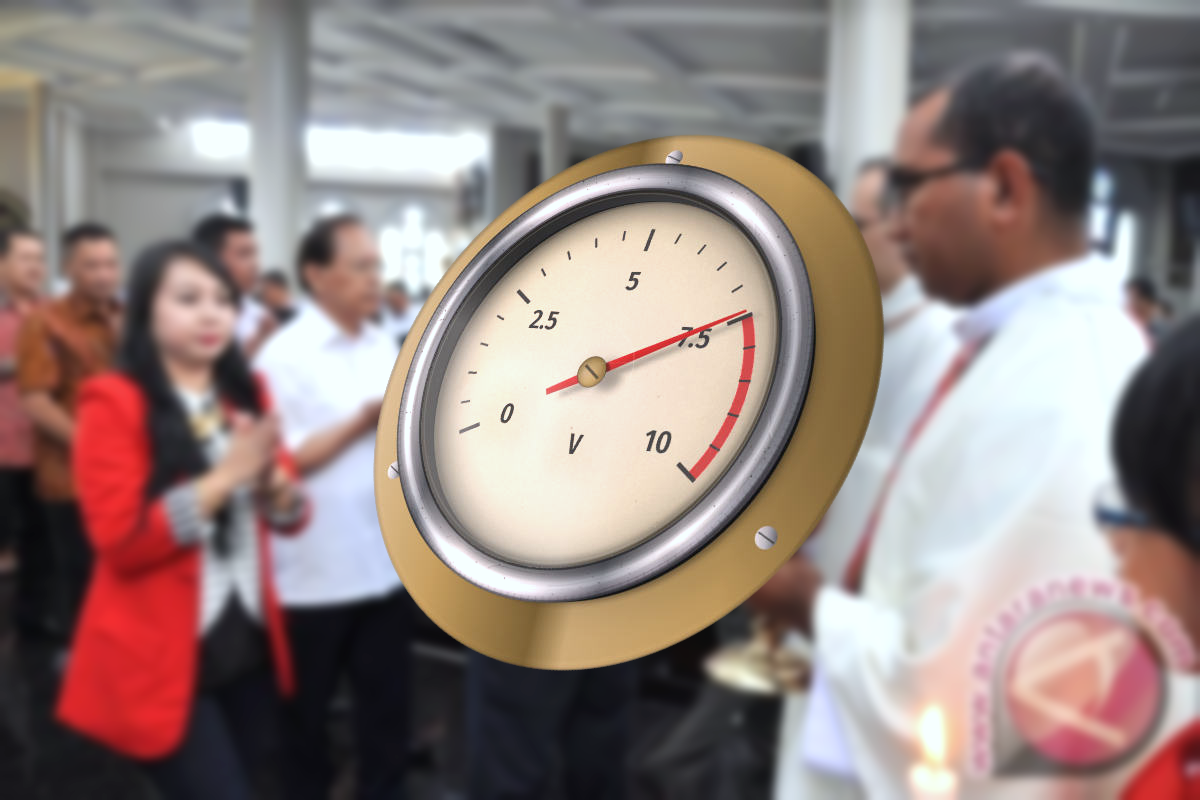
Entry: **7.5** V
